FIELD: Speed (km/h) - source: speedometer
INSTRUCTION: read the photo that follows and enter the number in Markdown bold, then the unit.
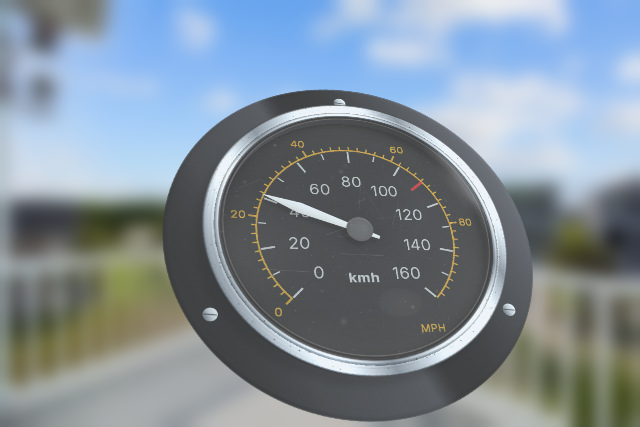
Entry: **40** km/h
